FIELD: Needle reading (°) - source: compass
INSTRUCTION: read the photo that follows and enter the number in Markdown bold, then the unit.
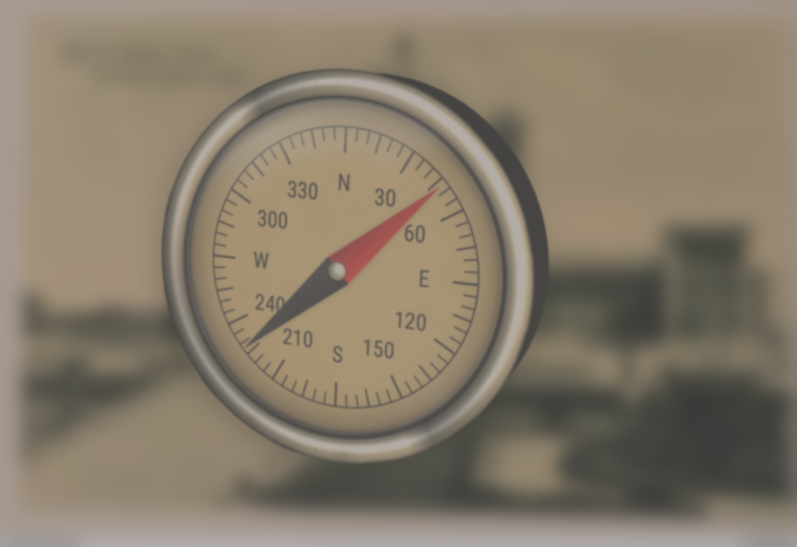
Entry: **47.5** °
